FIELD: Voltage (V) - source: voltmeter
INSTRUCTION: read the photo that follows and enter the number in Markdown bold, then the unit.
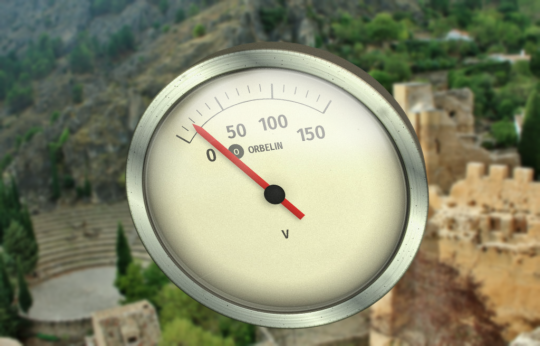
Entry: **20** V
